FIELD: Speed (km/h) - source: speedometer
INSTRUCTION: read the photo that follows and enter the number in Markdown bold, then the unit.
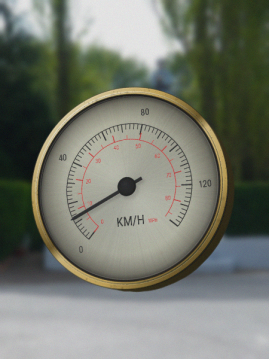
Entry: **12** km/h
